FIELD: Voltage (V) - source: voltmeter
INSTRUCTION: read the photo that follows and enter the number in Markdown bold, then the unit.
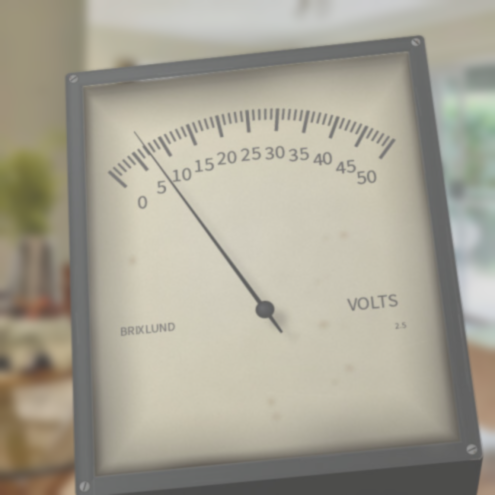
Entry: **7** V
